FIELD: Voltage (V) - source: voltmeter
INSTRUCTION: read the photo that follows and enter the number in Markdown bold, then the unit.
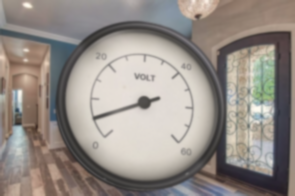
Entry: **5** V
